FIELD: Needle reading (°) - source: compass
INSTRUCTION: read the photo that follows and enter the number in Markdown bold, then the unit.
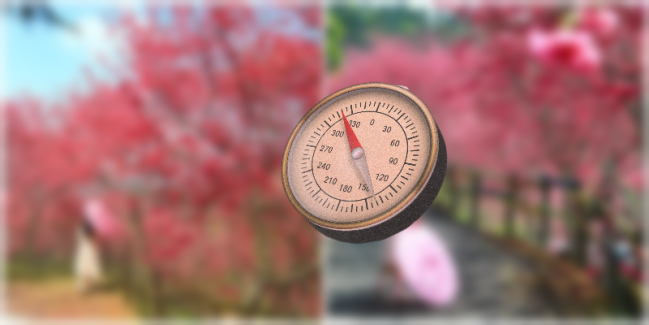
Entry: **320** °
